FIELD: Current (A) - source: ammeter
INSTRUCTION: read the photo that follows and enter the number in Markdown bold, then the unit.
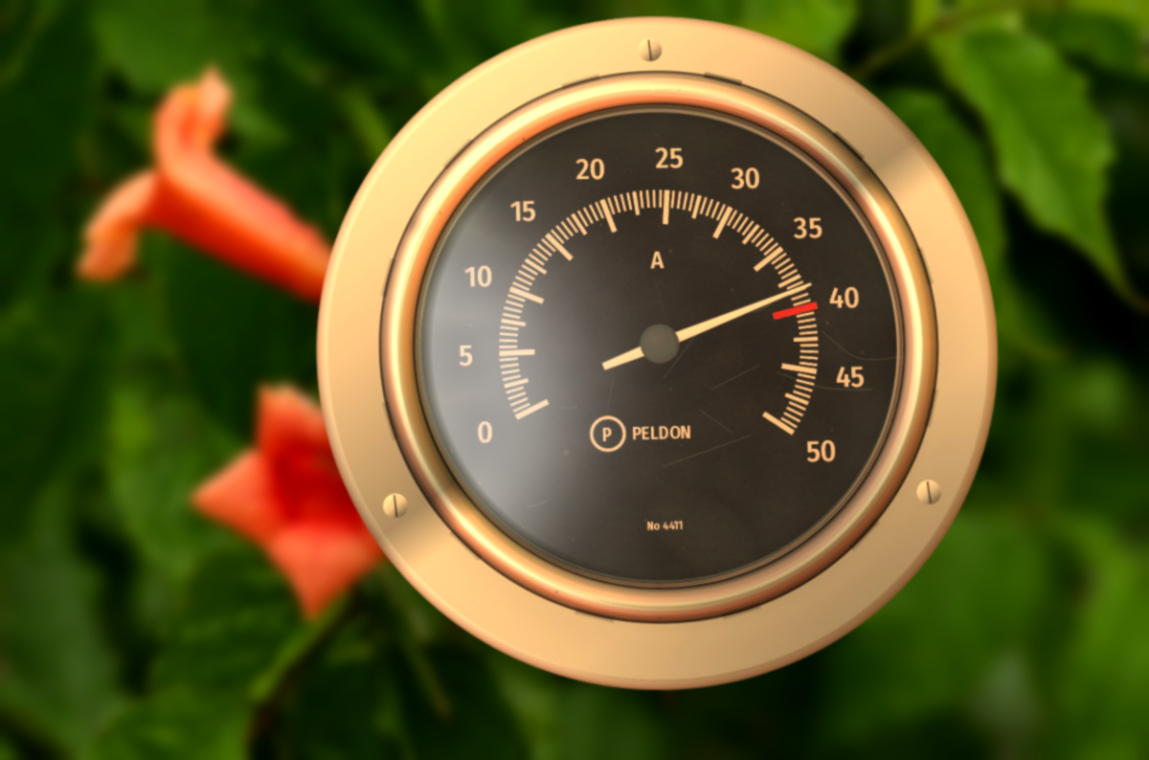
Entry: **38.5** A
